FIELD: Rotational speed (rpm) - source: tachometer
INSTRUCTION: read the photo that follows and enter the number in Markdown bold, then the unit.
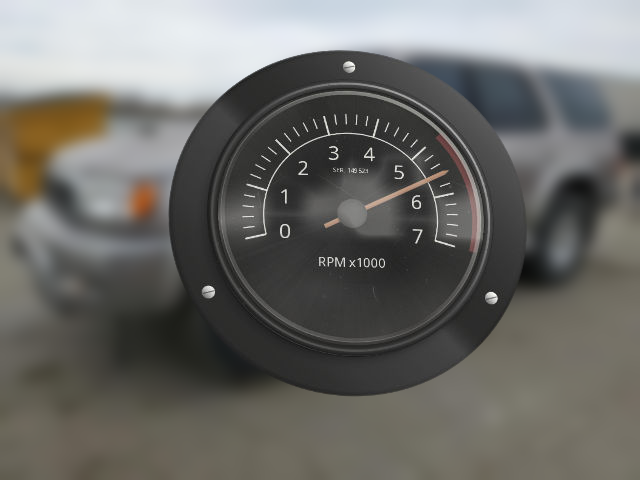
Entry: **5600** rpm
